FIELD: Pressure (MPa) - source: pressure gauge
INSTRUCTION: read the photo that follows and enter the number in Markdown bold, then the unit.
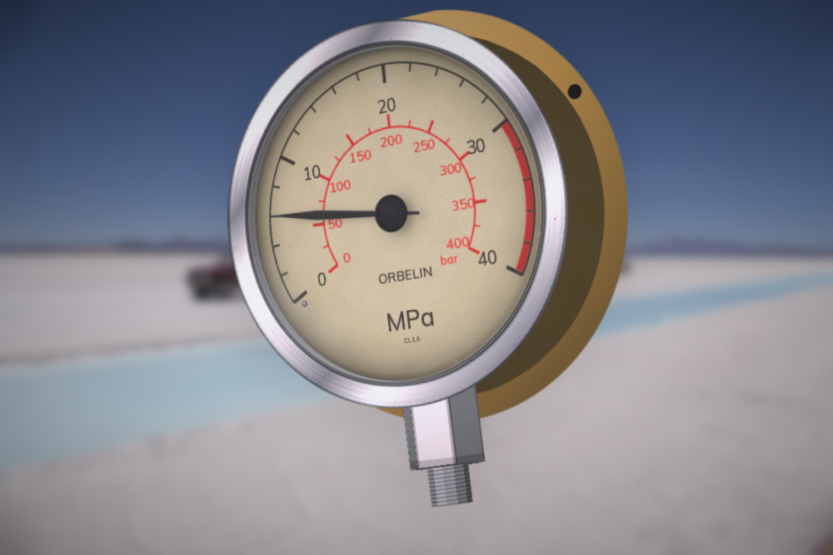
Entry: **6** MPa
